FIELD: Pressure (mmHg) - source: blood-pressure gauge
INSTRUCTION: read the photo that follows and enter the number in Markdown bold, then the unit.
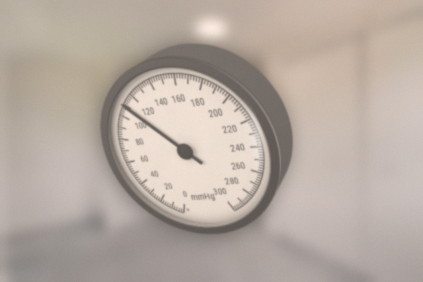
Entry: **110** mmHg
